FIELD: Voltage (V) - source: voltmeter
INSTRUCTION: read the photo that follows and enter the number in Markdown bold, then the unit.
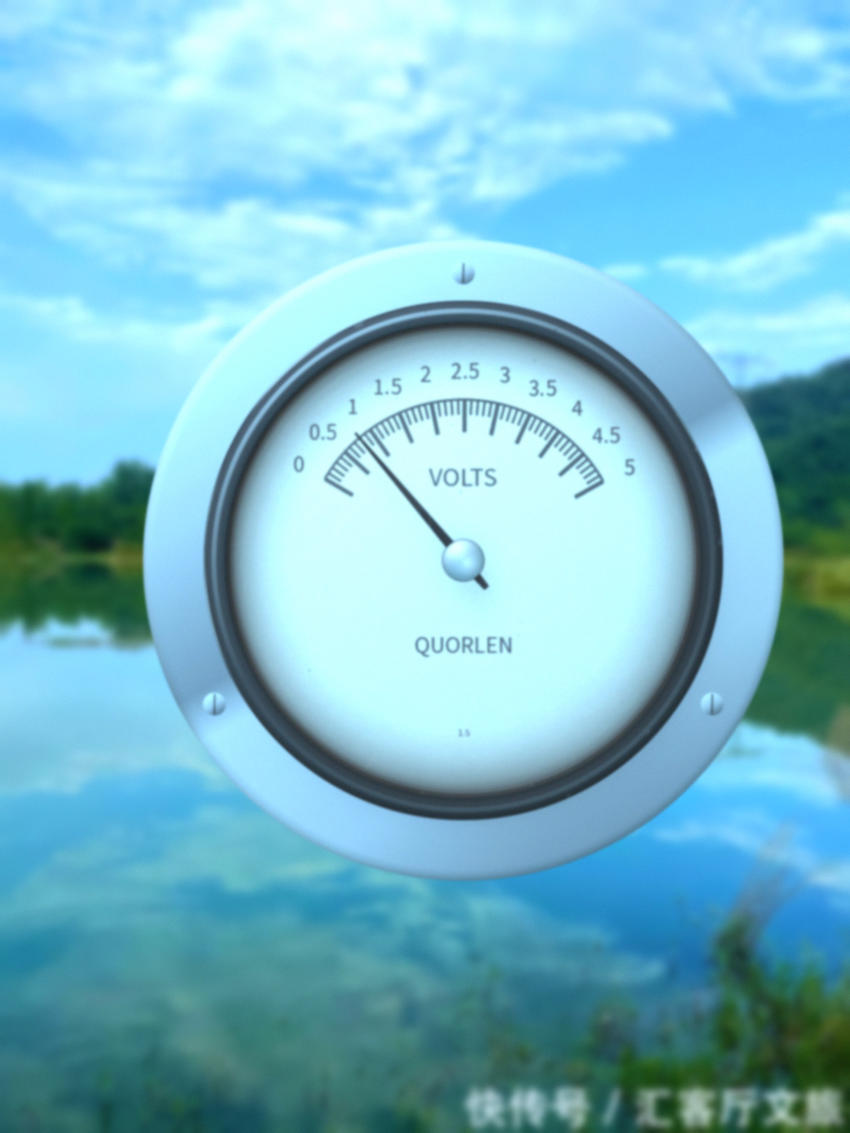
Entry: **0.8** V
